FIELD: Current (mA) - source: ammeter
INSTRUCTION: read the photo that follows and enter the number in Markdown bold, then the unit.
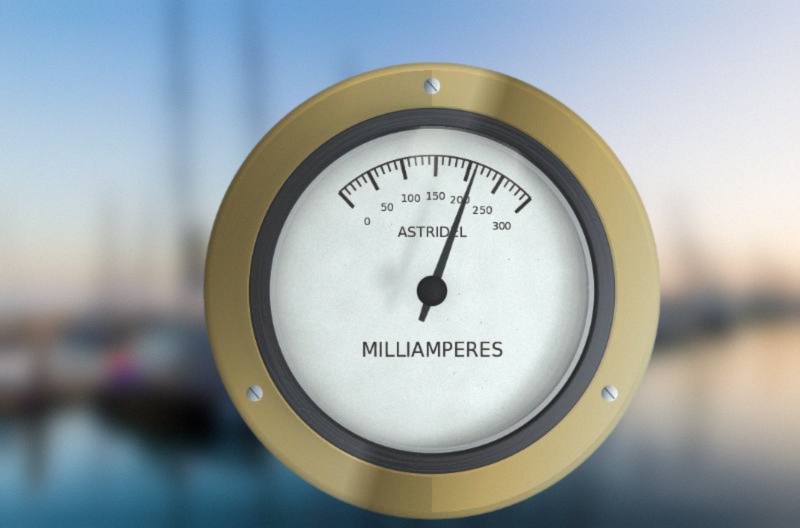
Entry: **210** mA
